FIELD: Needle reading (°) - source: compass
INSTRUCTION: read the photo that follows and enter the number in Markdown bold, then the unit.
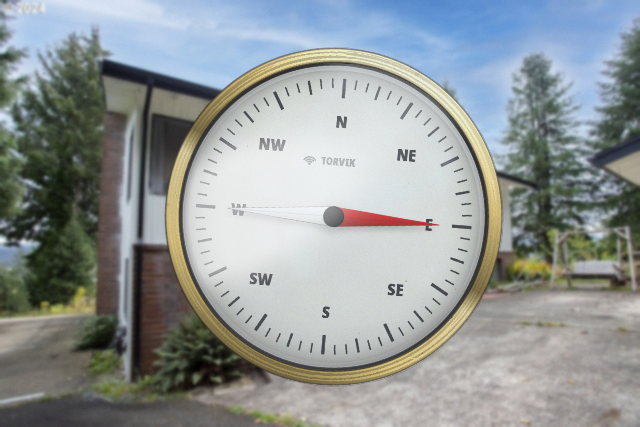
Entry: **90** °
